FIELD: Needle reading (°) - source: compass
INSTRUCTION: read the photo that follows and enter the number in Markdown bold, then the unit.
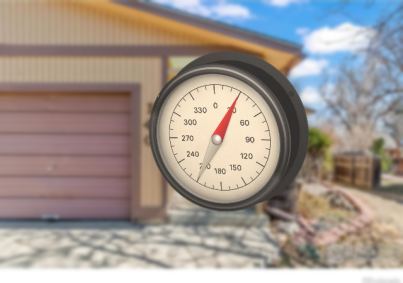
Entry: **30** °
